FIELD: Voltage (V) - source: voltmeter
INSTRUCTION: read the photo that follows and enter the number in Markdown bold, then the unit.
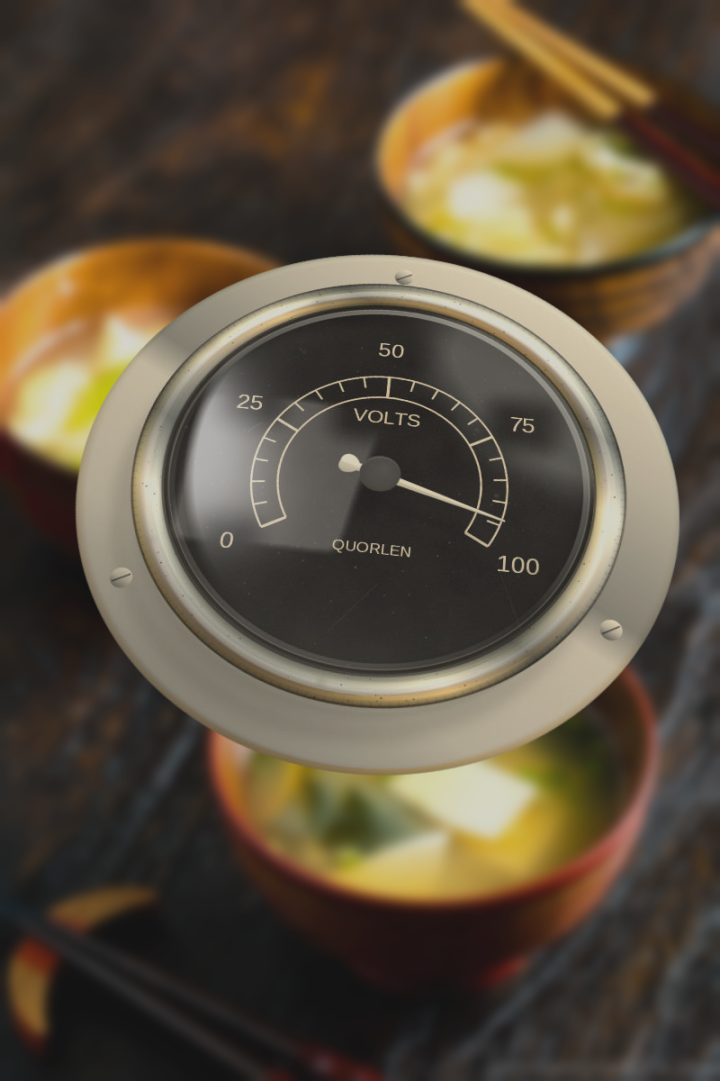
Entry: **95** V
